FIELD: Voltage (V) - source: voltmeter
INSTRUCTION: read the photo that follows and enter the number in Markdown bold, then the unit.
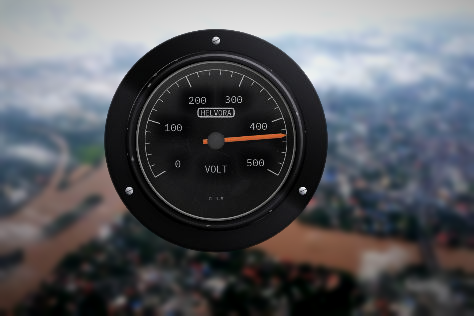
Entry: **430** V
